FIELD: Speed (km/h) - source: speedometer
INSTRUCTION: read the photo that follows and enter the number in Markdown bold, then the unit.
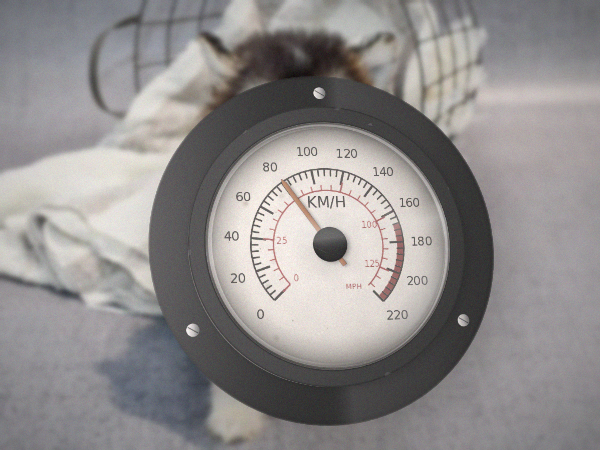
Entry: **80** km/h
